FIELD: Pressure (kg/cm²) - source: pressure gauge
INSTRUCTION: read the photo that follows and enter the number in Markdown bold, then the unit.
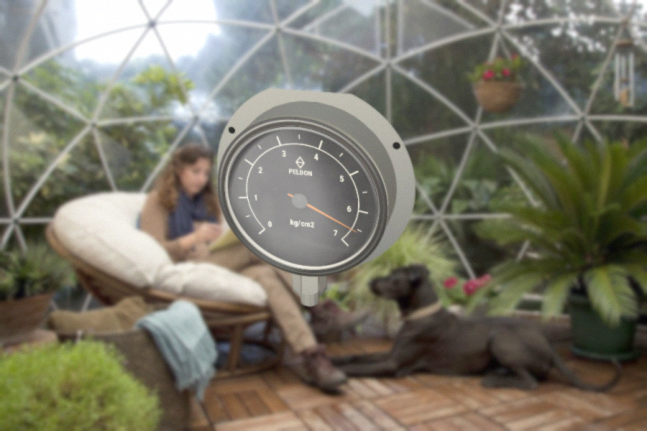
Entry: **6.5** kg/cm²
